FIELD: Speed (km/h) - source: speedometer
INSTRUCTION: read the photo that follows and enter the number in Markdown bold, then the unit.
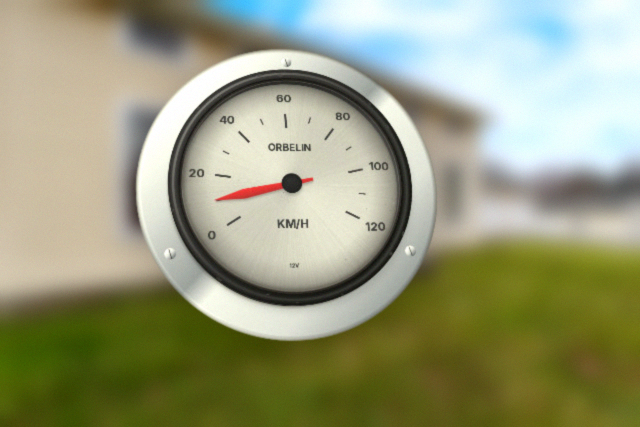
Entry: **10** km/h
